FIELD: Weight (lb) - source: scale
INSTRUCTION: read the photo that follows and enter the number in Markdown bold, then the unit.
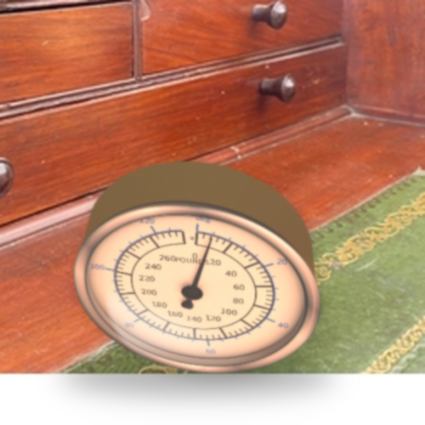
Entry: **8** lb
